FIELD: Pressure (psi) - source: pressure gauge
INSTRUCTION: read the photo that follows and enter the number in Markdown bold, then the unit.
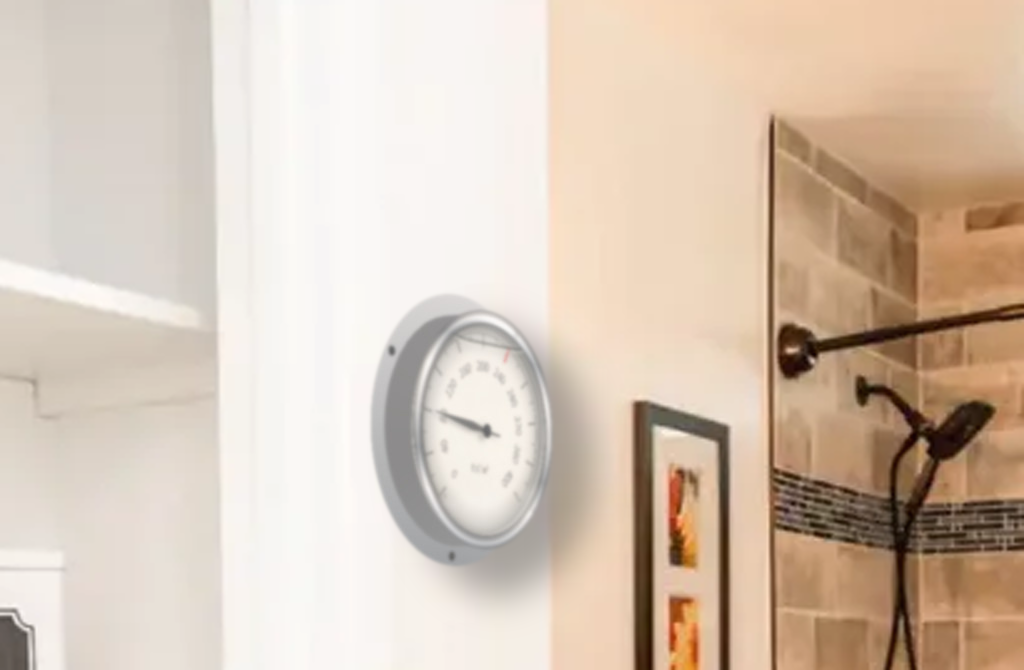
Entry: **80** psi
